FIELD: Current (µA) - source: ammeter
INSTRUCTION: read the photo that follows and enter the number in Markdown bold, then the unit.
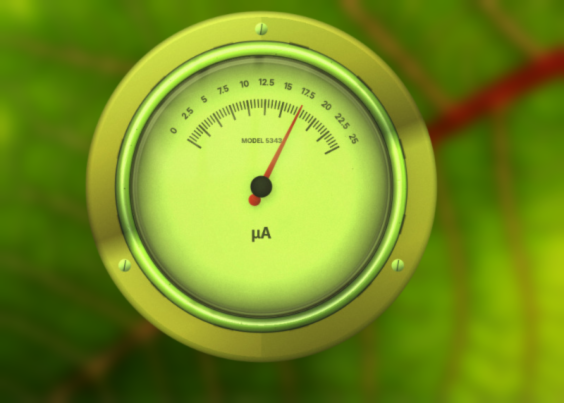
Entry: **17.5** µA
